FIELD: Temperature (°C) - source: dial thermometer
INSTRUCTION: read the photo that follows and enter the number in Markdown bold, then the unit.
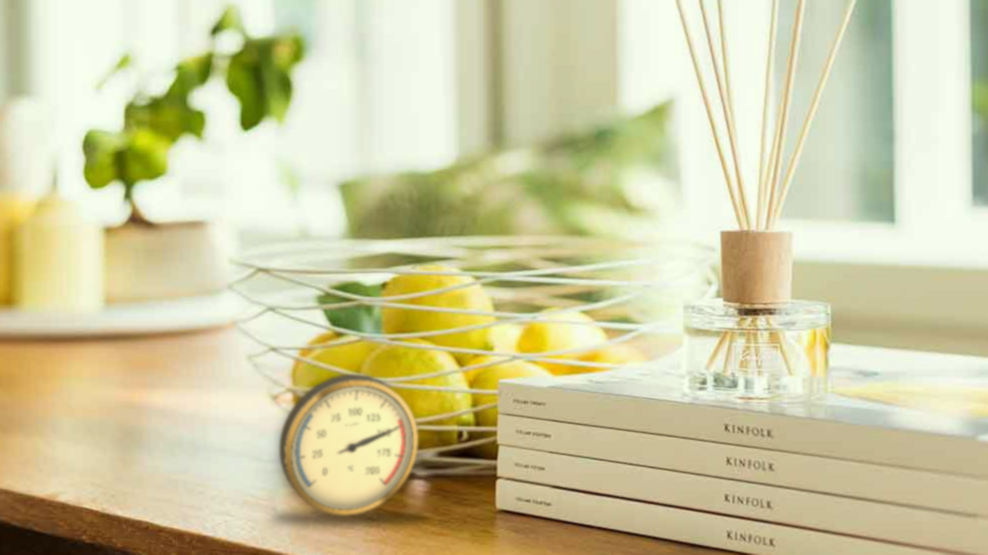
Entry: **150** °C
